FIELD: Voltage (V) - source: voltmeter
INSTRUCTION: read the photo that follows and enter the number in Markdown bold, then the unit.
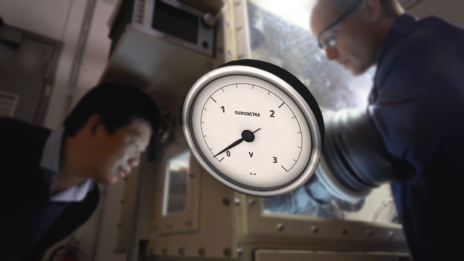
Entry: **0.1** V
